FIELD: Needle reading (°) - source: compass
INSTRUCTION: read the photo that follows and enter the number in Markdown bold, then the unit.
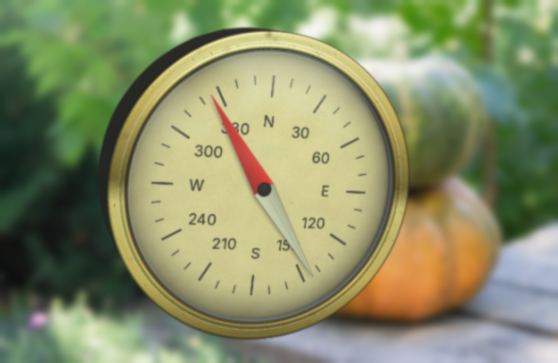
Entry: **325** °
